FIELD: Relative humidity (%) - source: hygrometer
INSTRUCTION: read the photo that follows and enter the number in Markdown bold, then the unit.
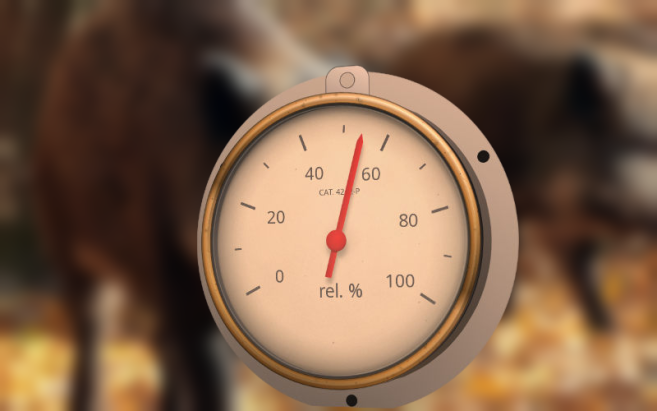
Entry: **55** %
